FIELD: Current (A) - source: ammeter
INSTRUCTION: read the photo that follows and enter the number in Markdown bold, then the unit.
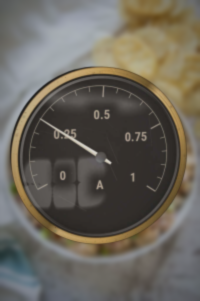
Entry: **0.25** A
